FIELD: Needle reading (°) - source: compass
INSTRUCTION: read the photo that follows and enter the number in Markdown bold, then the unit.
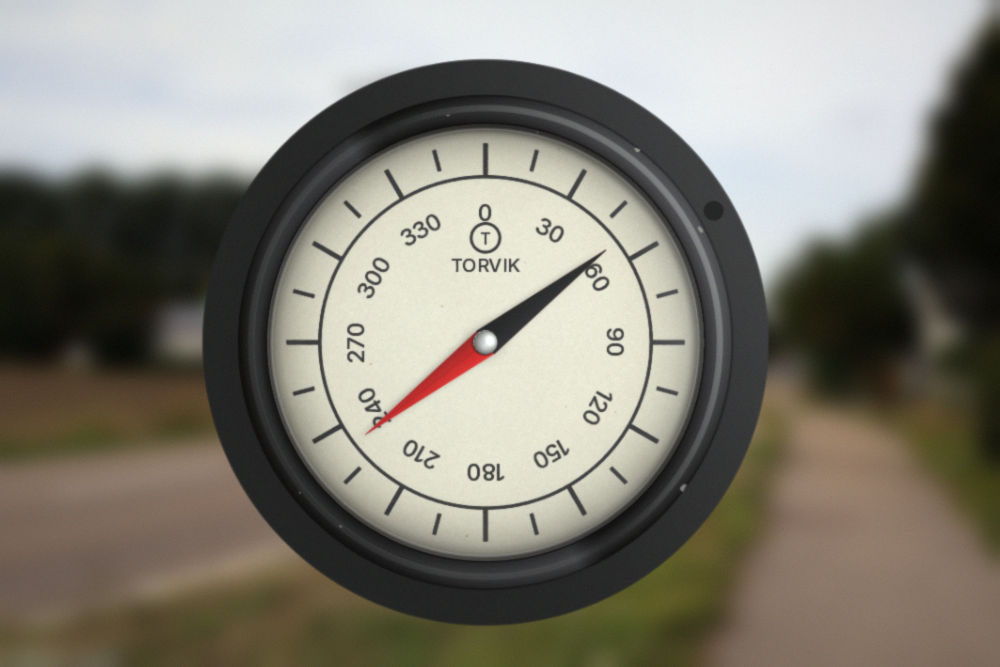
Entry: **232.5** °
